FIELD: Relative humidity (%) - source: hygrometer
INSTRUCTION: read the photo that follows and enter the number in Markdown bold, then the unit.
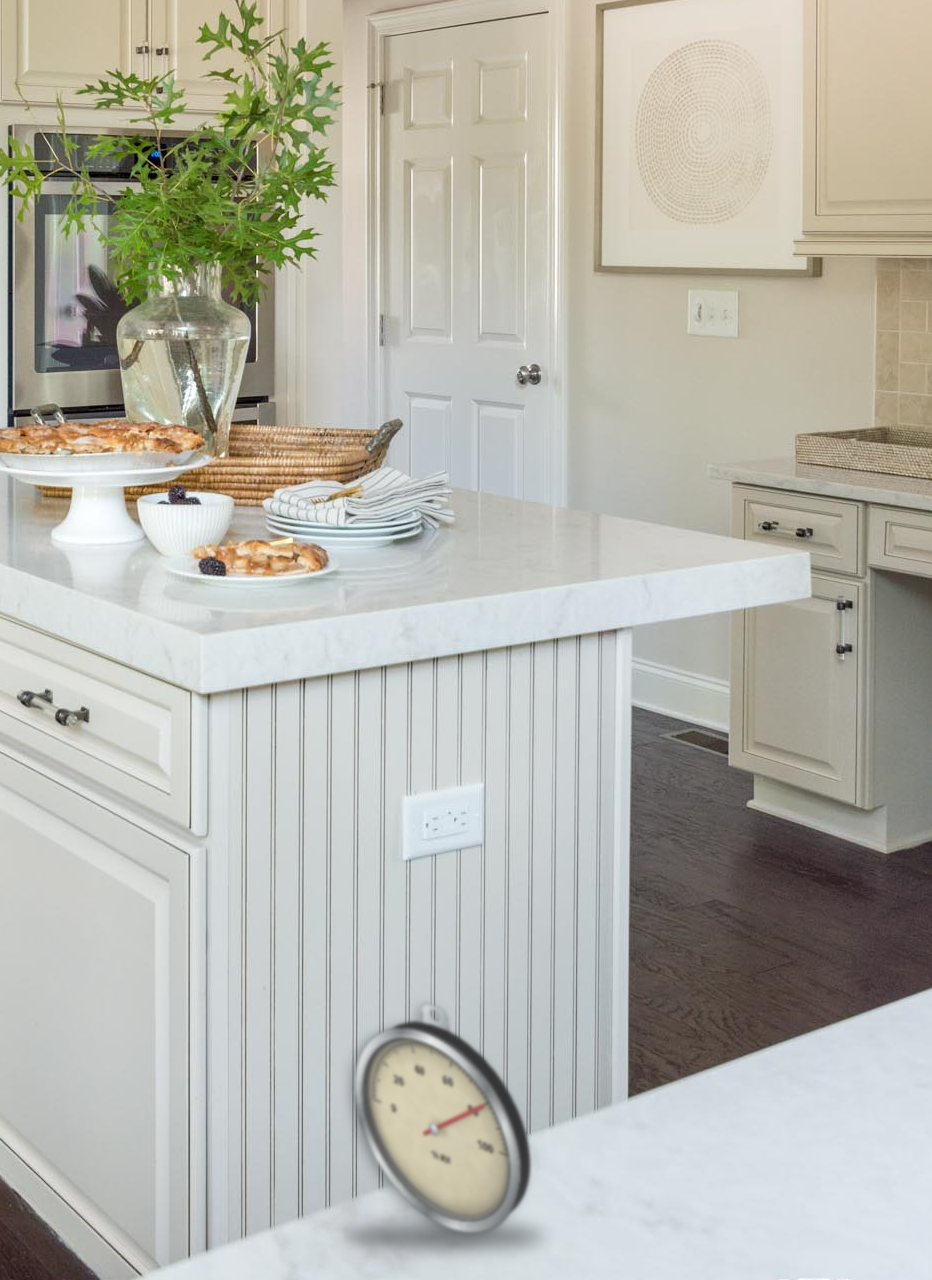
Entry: **80** %
